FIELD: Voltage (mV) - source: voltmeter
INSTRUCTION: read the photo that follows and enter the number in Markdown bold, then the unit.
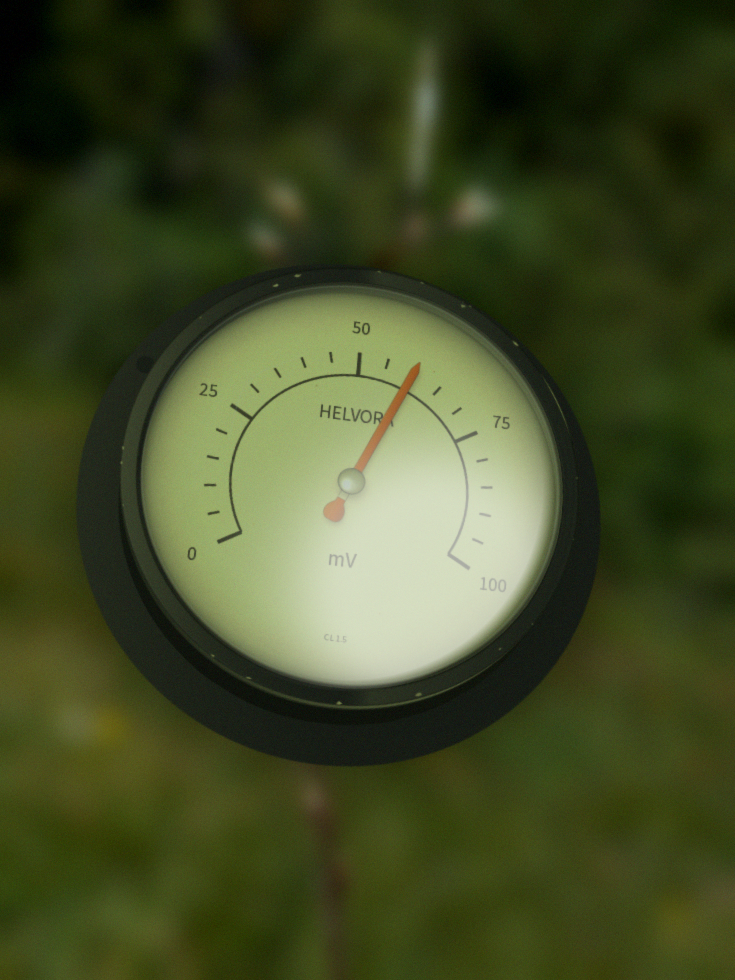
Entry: **60** mV
